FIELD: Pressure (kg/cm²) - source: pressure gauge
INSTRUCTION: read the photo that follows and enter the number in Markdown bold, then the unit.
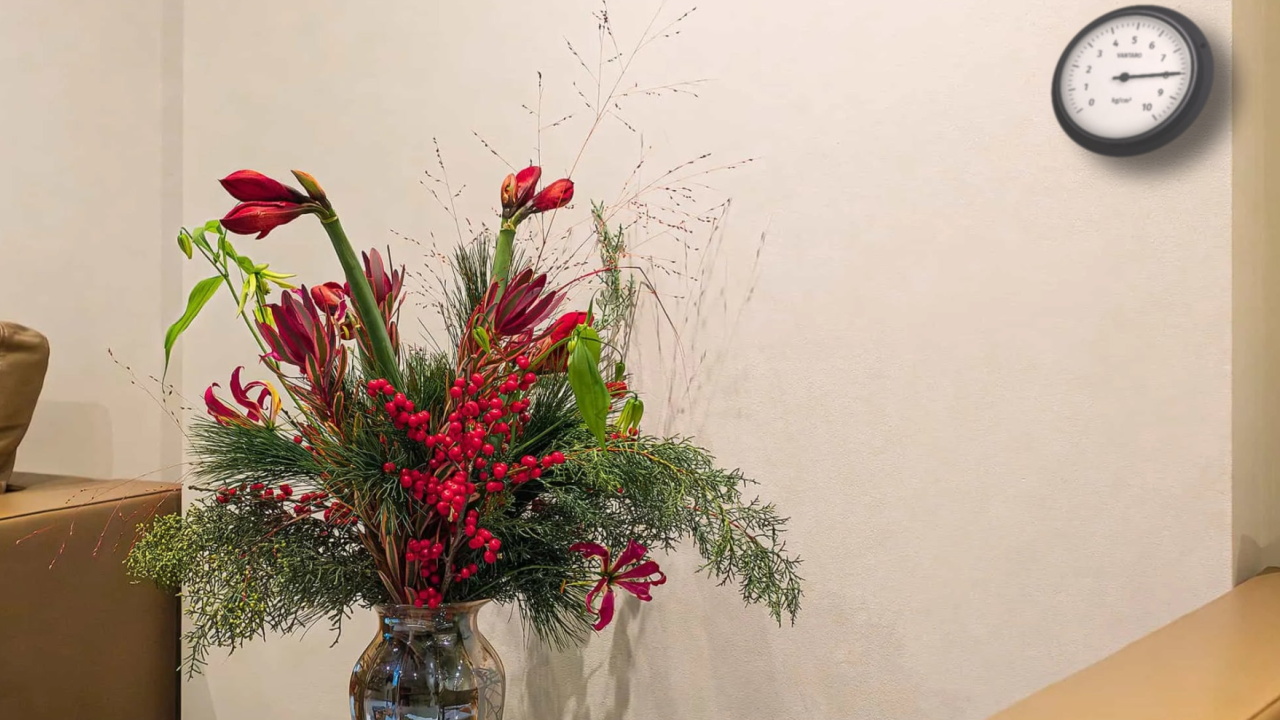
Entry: **8** kg/cm²
